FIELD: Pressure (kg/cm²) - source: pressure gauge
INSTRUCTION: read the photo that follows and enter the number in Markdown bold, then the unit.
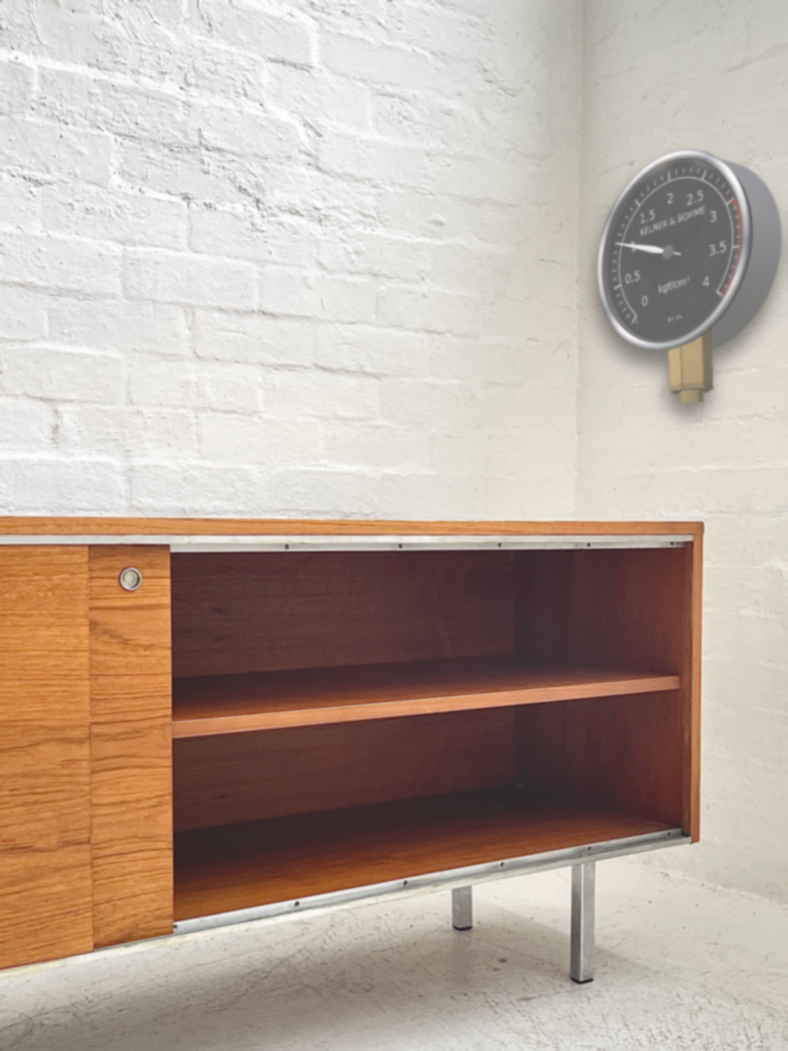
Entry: **1** kg/cm²
